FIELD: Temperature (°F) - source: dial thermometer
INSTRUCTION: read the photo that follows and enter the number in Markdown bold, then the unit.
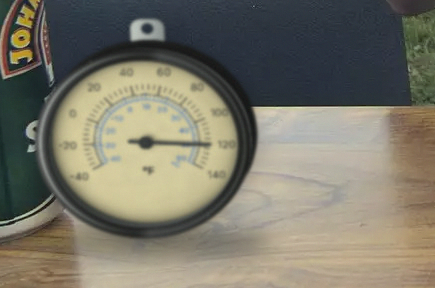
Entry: **120** °F
